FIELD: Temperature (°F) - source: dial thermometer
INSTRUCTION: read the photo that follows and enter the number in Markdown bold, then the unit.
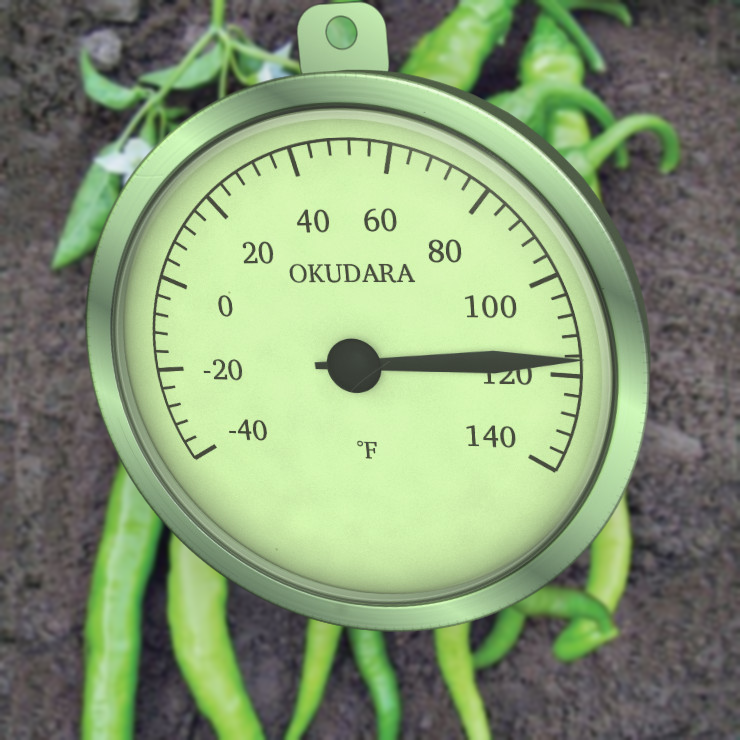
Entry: **116** °F
